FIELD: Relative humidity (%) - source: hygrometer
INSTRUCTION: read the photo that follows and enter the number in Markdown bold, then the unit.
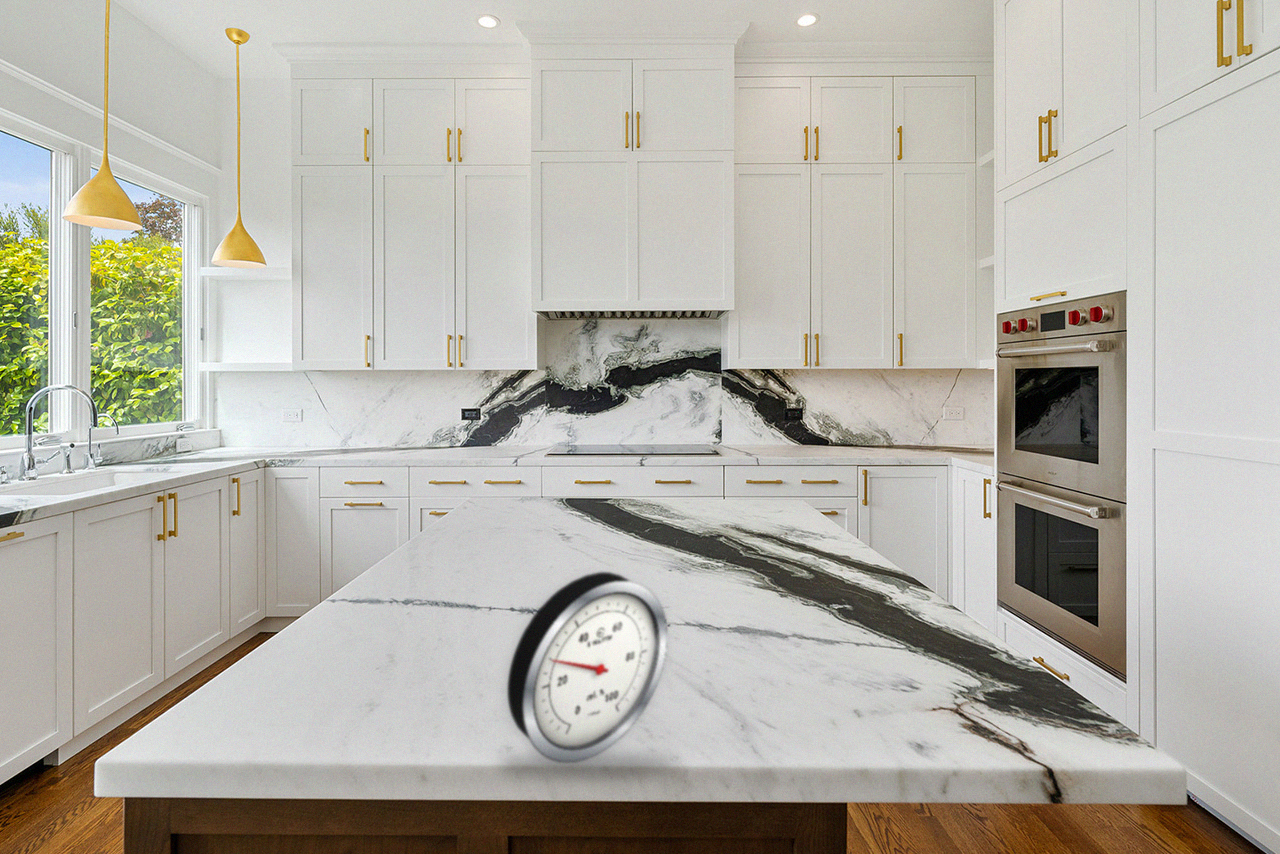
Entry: **28** %
